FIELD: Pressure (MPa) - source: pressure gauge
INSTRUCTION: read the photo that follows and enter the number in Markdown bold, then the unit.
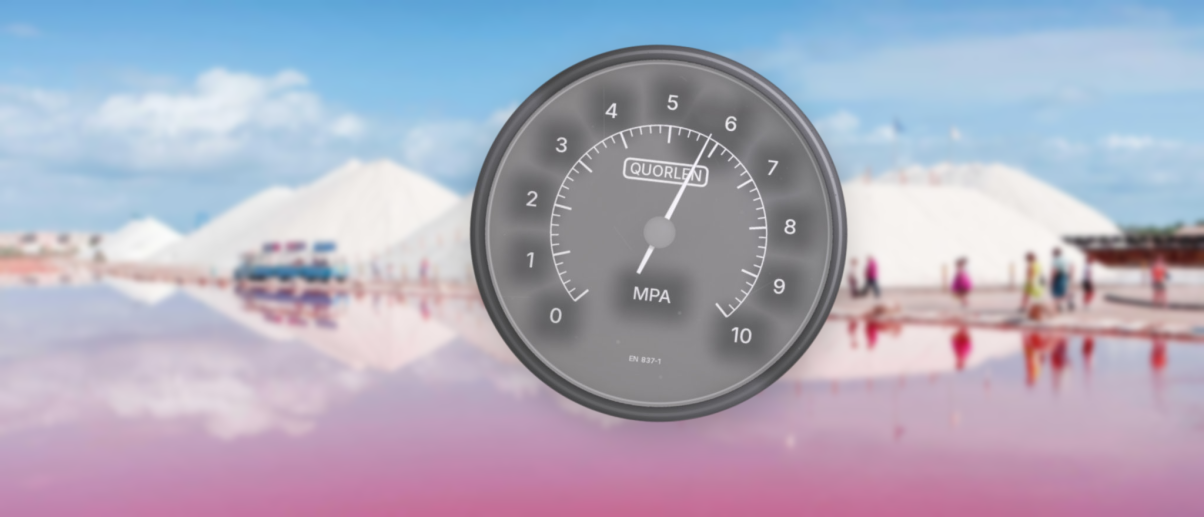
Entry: **5.8** MPa
